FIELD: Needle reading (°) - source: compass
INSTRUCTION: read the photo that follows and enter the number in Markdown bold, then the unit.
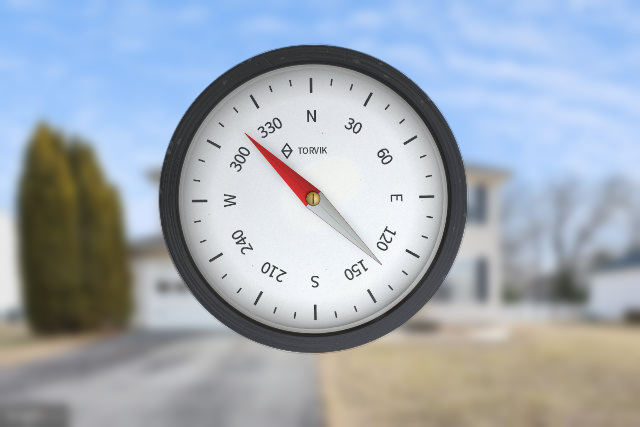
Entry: **315** °
